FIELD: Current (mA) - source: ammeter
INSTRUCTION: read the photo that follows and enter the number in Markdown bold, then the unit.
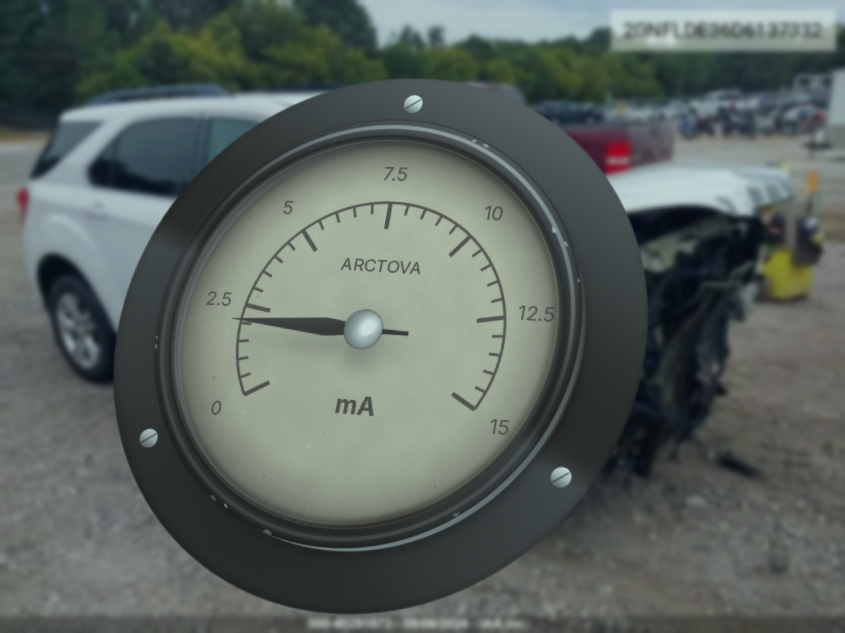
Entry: **2** mA
